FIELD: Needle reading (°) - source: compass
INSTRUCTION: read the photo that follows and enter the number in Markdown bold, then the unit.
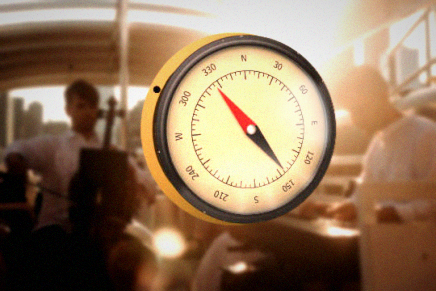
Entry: **325** °
